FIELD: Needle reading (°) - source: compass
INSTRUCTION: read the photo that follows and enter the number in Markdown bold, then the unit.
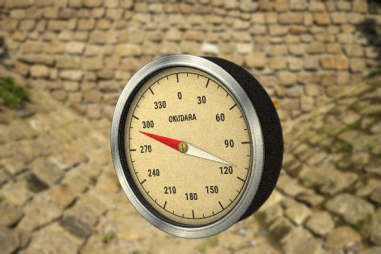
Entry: **290** °
